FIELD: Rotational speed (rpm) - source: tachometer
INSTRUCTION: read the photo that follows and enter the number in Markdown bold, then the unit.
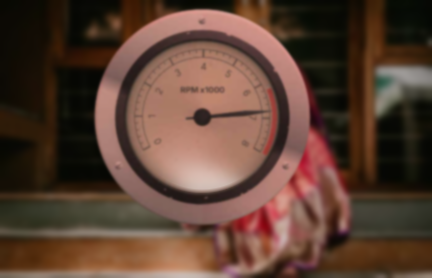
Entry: **6800** rpm
